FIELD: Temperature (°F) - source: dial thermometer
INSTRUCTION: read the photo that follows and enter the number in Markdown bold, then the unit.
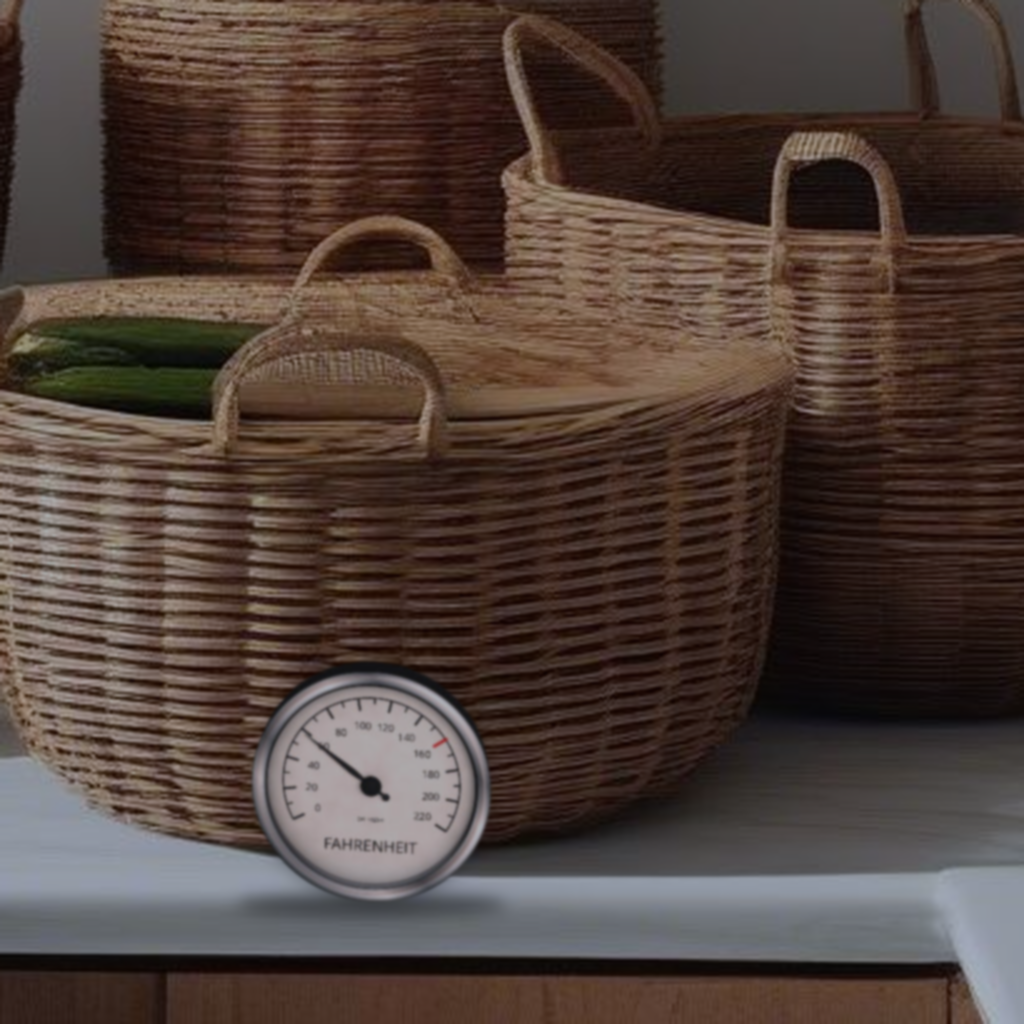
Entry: **60** °F
